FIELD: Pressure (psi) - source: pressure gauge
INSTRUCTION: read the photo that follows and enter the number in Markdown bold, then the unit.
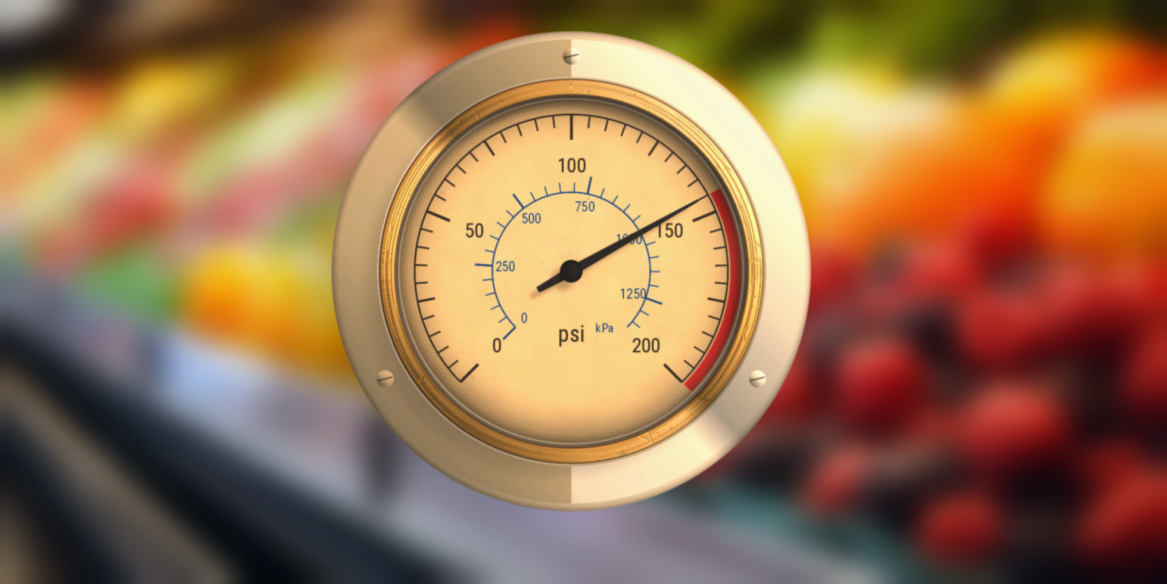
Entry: **145** psi
